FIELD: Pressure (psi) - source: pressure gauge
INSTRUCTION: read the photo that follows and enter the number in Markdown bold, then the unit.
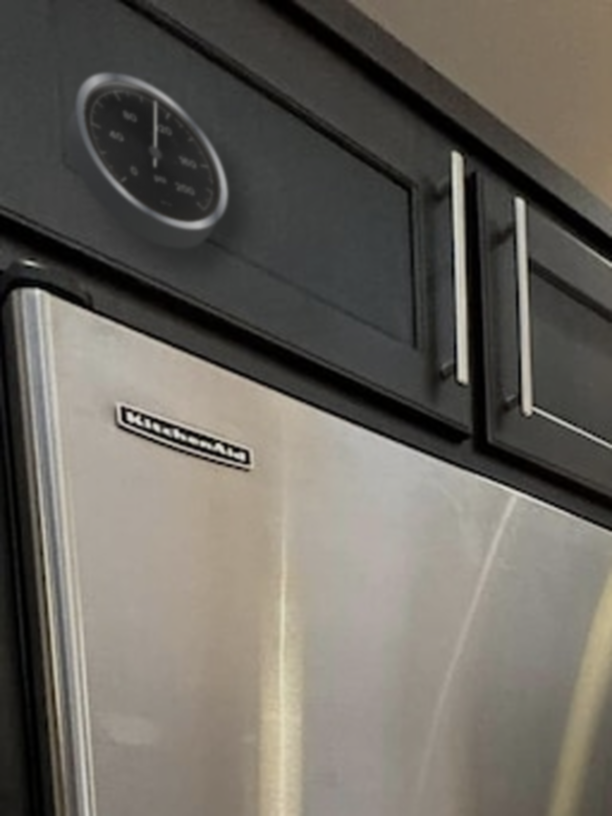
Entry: **110** psi
